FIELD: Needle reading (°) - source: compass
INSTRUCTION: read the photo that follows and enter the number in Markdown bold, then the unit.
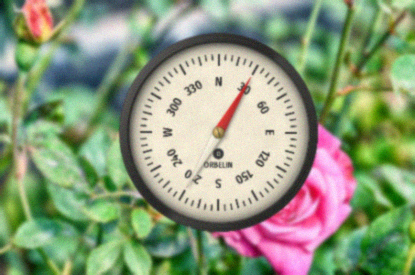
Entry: **30** °
